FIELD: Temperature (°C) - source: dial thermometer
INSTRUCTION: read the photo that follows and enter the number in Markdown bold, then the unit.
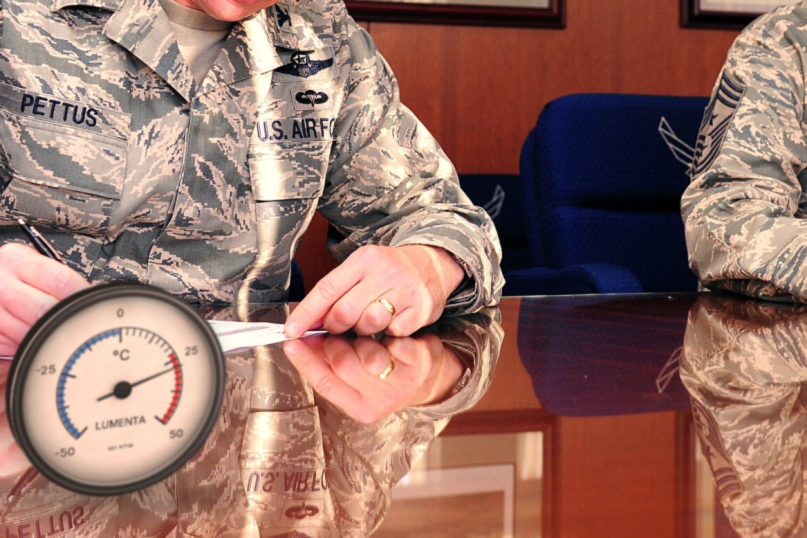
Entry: **27.5** °C
